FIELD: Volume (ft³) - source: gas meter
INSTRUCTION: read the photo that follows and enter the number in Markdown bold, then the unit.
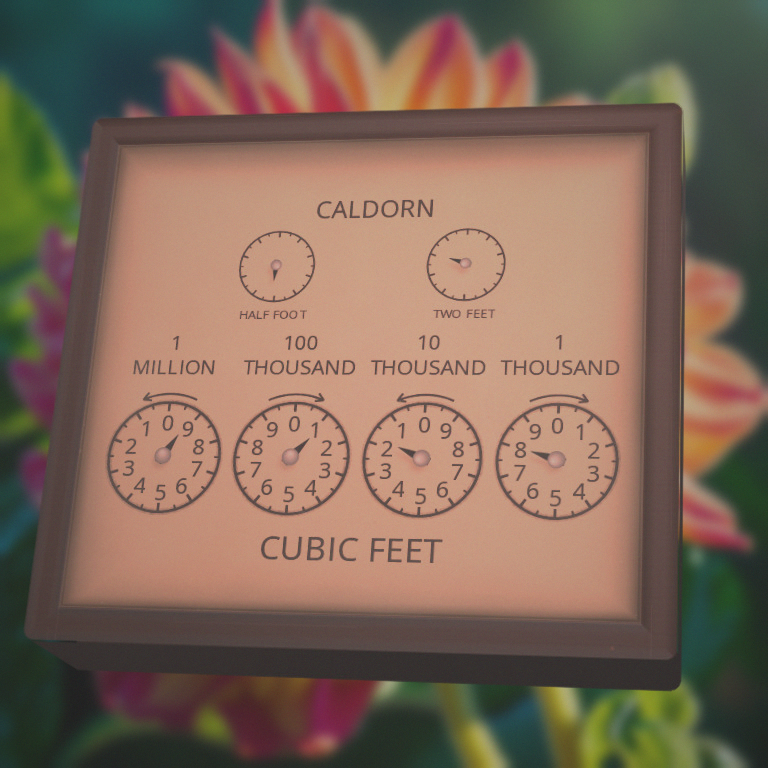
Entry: **911800** ft³
